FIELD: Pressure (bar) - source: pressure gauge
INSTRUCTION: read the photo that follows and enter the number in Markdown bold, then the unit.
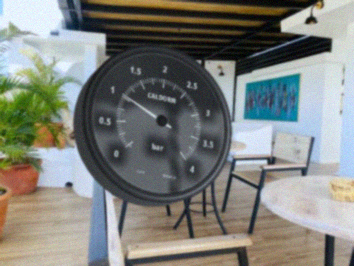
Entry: **1** bar
